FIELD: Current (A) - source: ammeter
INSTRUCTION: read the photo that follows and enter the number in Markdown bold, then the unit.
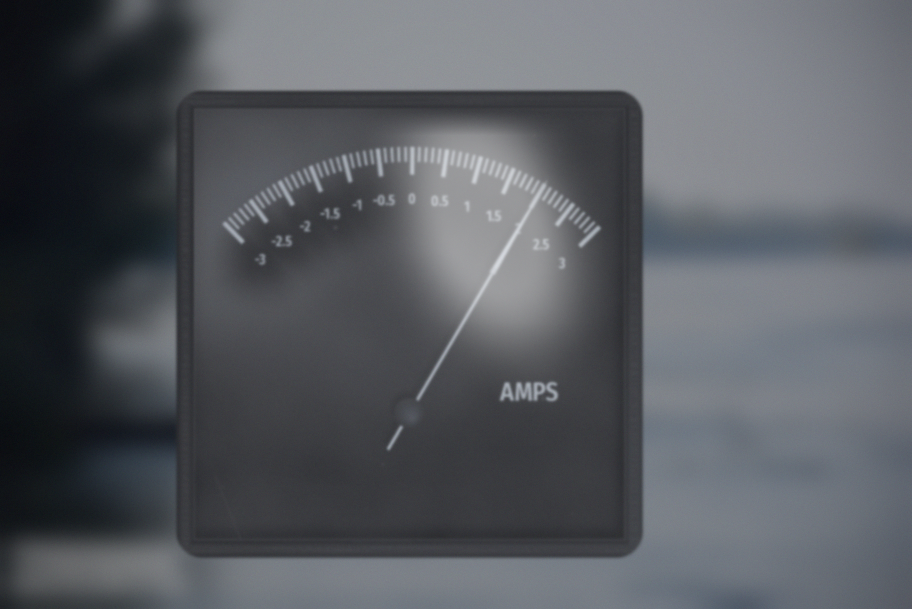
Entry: **2** A
